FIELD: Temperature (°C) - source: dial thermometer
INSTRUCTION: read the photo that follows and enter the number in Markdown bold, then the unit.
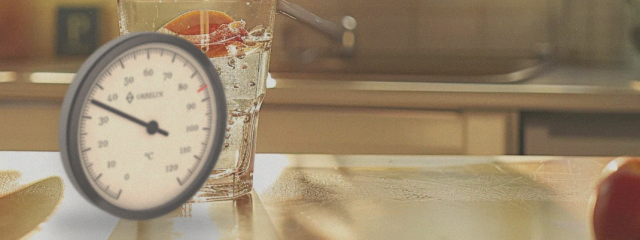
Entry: **35** °C
